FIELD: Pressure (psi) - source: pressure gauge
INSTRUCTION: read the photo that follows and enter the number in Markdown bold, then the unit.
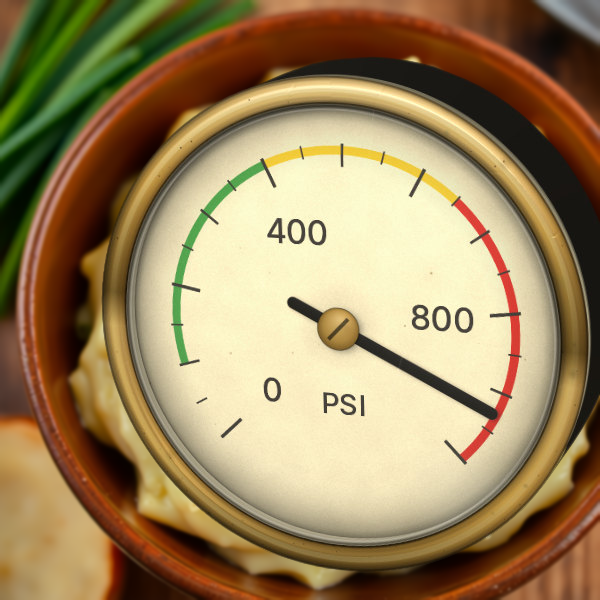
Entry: **925** psi
